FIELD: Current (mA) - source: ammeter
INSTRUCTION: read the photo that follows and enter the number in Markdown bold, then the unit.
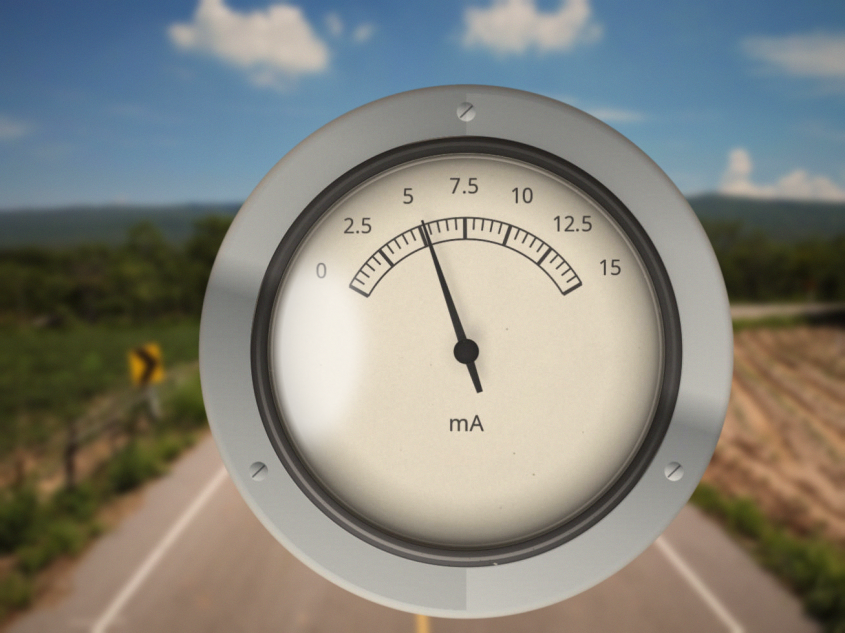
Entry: **5.25** mA
